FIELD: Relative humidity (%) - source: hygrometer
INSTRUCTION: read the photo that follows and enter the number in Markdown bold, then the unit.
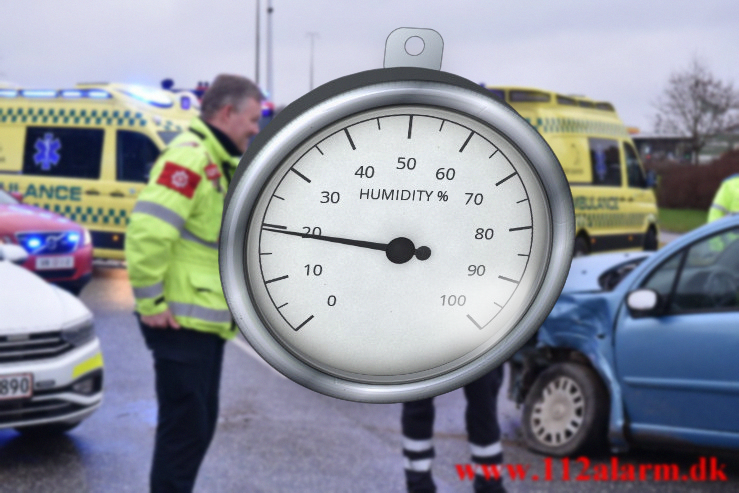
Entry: **20** %
